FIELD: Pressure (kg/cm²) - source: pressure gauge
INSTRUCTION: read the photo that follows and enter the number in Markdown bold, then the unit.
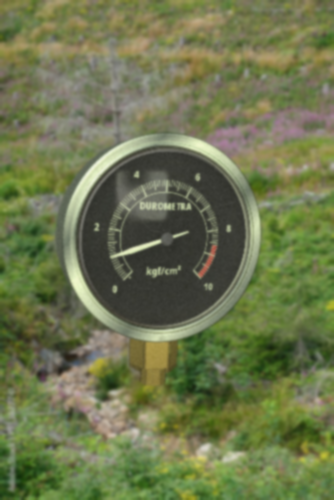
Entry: **1** kg/cm²
